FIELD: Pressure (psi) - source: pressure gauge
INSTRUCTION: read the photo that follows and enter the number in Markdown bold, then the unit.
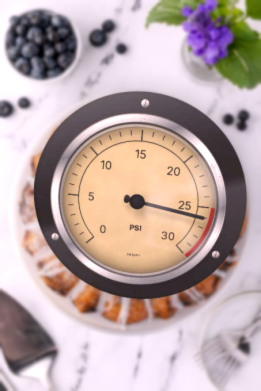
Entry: **26** psi
